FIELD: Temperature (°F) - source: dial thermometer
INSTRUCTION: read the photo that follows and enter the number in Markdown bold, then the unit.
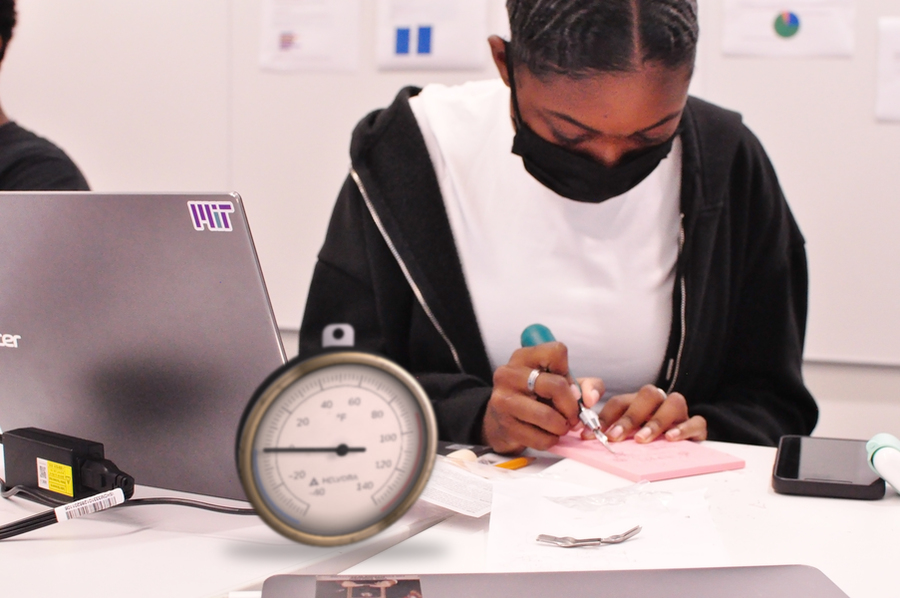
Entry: **0** °F
